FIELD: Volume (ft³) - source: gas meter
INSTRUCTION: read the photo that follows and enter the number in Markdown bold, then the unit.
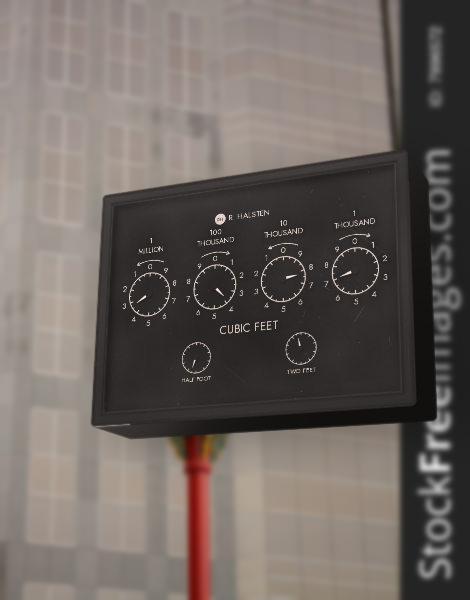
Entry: **337700** ft³
